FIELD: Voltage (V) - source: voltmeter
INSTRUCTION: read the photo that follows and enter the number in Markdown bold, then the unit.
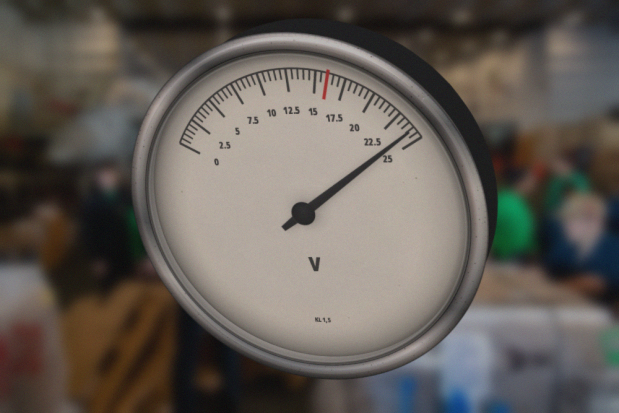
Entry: **24** V
